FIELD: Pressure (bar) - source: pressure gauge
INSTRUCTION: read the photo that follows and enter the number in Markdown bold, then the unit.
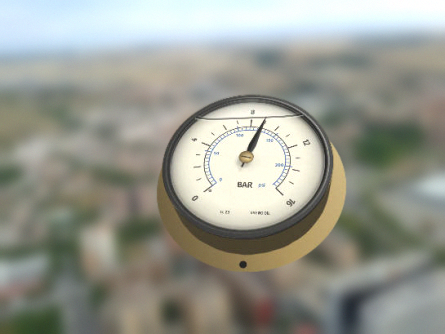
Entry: **9** bar
